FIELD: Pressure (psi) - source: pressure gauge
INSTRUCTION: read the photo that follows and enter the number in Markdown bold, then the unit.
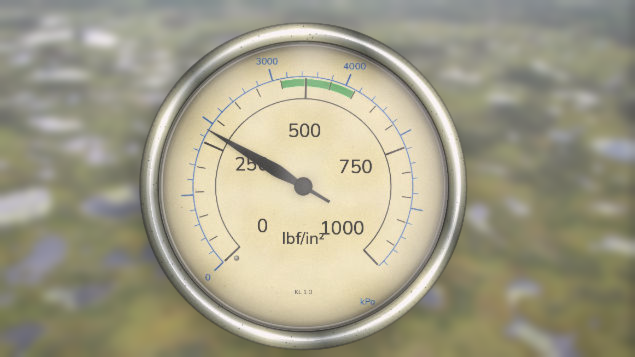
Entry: **275** psi
